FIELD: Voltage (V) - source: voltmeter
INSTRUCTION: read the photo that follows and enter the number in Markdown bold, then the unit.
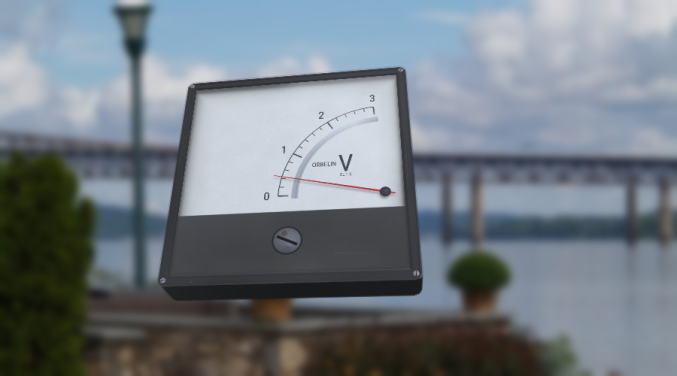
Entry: **0.4** V
